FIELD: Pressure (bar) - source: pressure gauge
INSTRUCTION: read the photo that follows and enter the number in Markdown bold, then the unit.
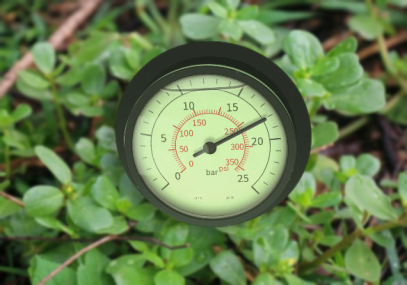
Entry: **18** bar
